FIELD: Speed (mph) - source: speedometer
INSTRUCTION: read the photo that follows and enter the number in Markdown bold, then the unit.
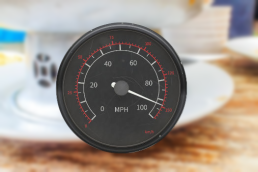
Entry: **92.5** mph
